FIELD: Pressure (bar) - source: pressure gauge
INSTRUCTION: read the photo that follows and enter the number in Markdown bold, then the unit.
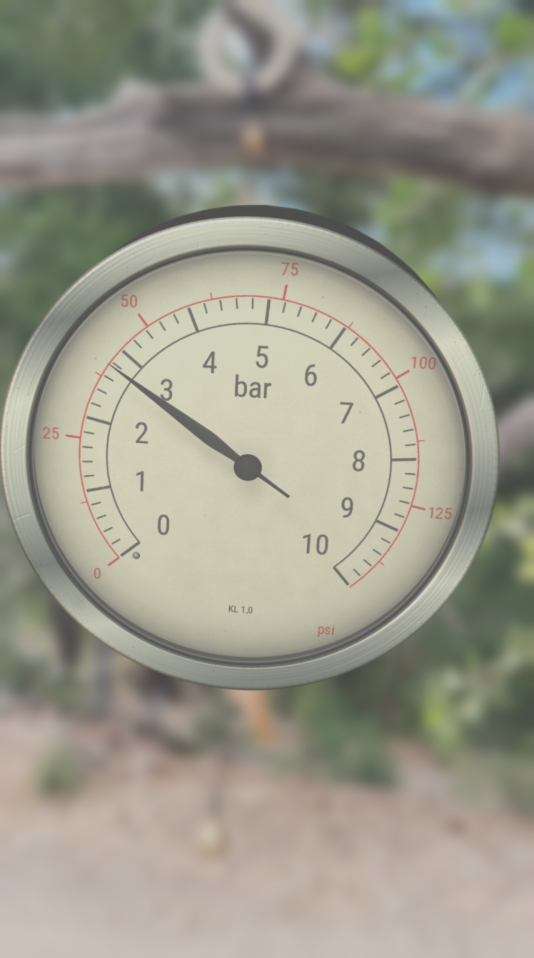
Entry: **2.8** bar
